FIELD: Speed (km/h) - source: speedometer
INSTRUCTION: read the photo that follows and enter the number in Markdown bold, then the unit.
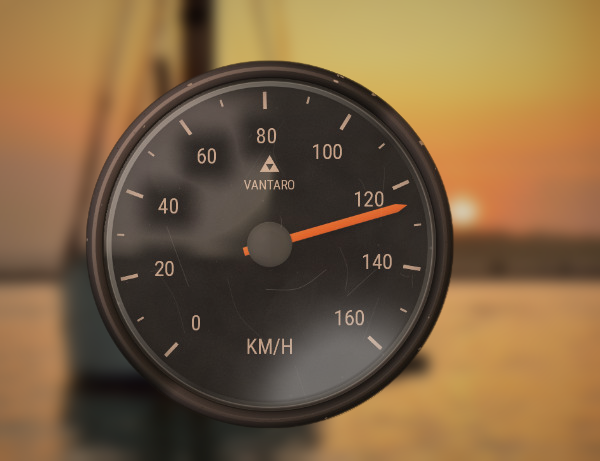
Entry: **125** km/h
